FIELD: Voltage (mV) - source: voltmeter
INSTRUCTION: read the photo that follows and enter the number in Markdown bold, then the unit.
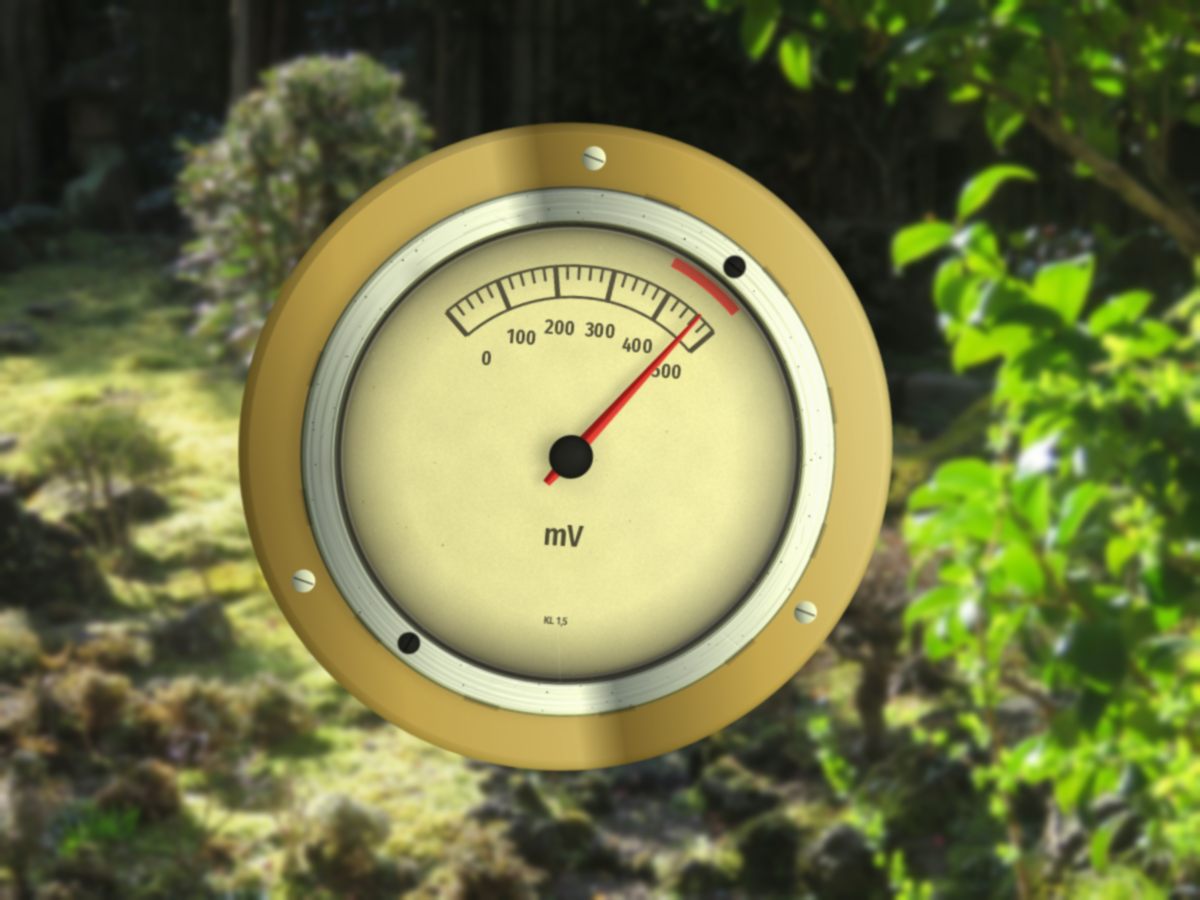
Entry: **460** mV
